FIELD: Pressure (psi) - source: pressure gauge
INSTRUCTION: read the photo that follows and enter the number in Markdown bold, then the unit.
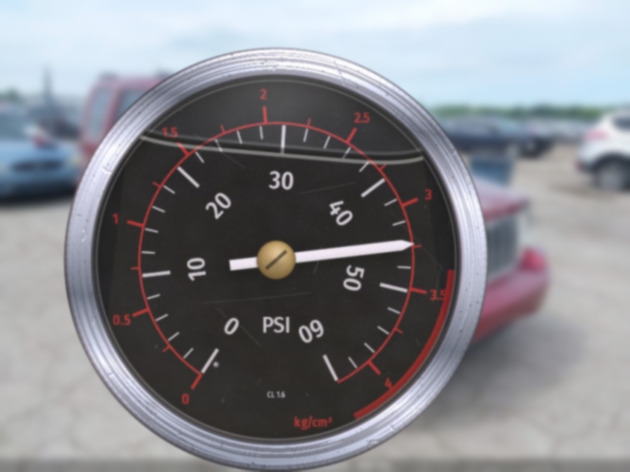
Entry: **46** psi
